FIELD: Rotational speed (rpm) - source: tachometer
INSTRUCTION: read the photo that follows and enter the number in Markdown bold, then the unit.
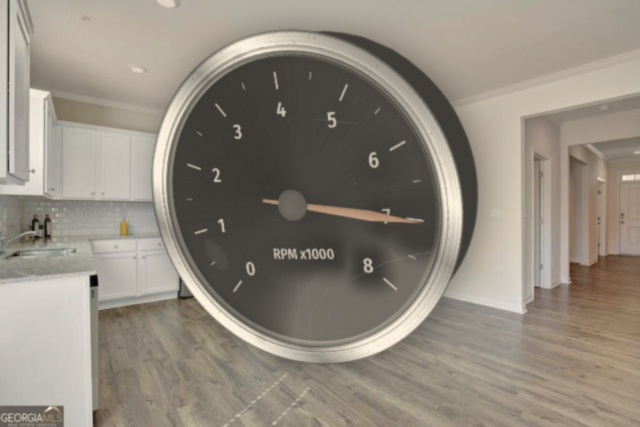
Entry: **7000** rpm
